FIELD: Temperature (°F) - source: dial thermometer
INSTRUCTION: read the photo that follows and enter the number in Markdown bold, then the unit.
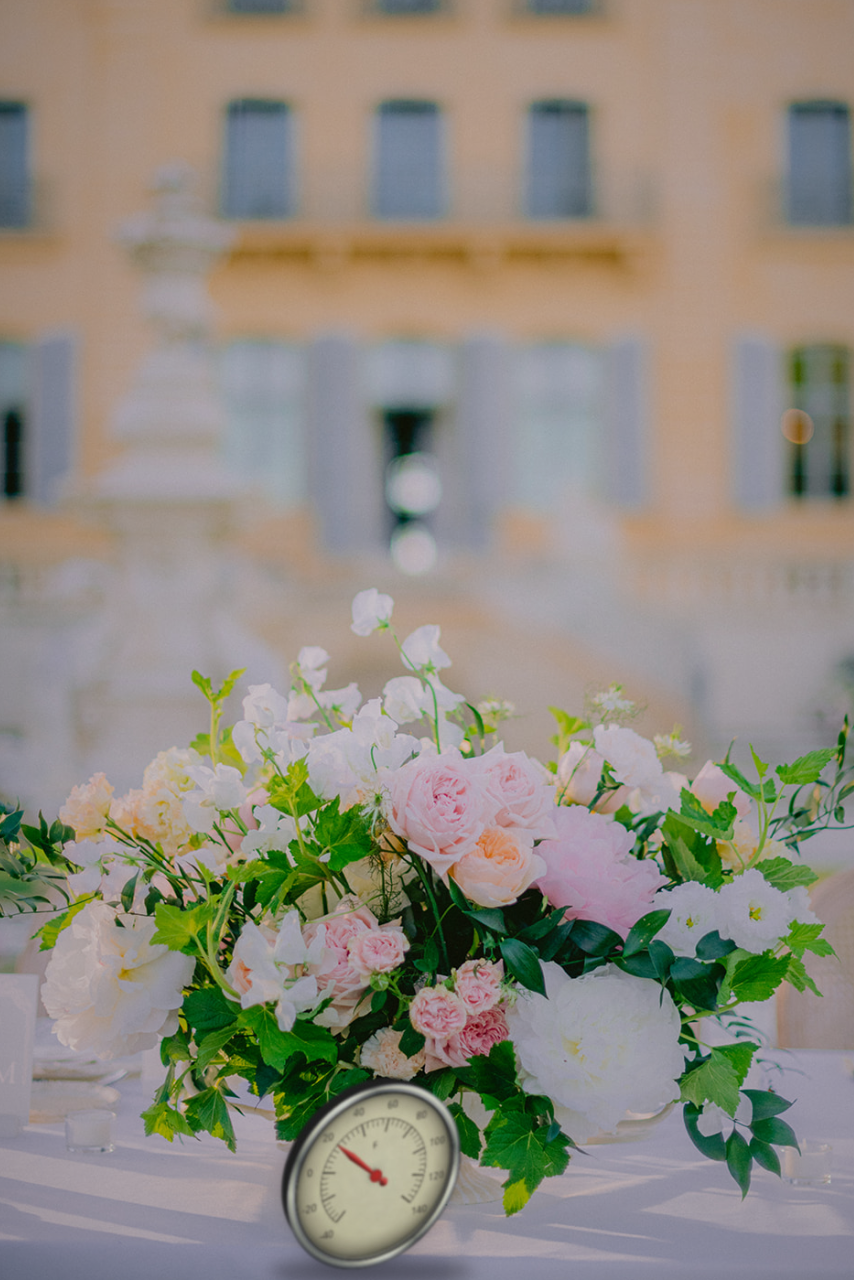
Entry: **20** °F
